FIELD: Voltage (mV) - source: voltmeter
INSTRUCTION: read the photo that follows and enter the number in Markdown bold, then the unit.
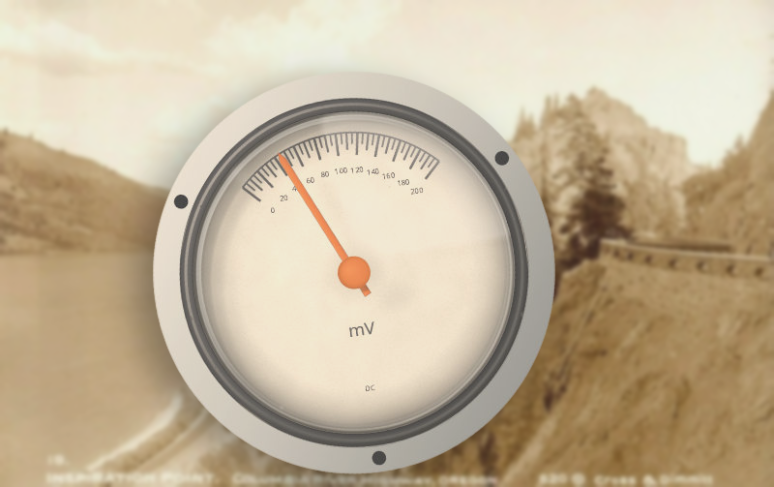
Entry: **45** mV
